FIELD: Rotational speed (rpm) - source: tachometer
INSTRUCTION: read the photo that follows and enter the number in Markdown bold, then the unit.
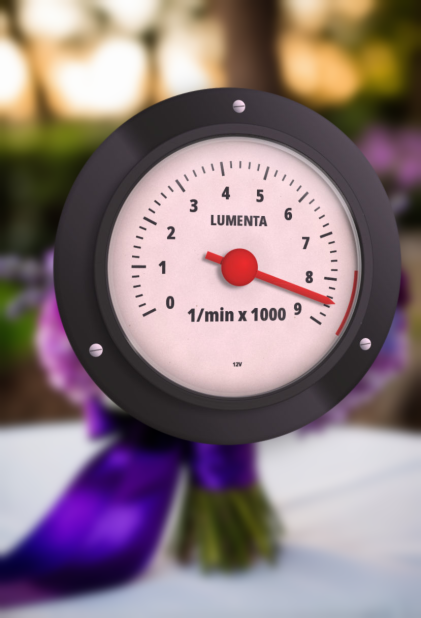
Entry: **8500** rpm
